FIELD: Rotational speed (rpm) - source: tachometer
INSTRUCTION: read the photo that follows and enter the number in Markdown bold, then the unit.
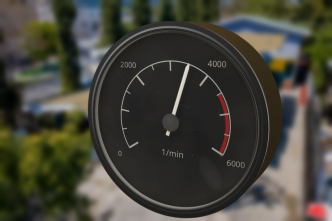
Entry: **3500** rpm
